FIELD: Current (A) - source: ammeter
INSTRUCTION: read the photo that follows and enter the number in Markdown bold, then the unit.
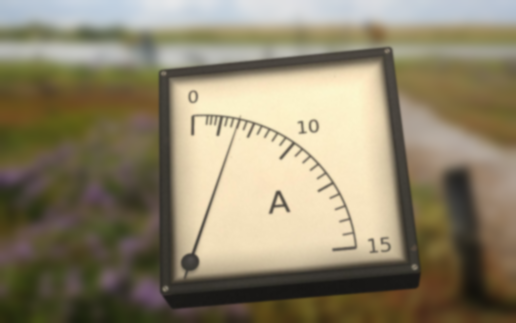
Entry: **6.5** A
